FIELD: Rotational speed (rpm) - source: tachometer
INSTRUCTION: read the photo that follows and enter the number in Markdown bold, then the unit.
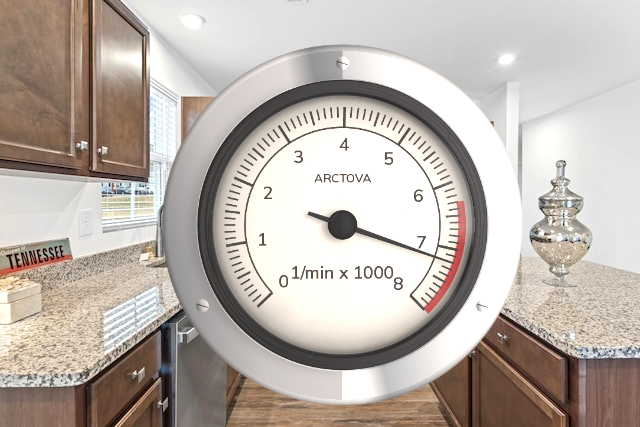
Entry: **7200** rpm
